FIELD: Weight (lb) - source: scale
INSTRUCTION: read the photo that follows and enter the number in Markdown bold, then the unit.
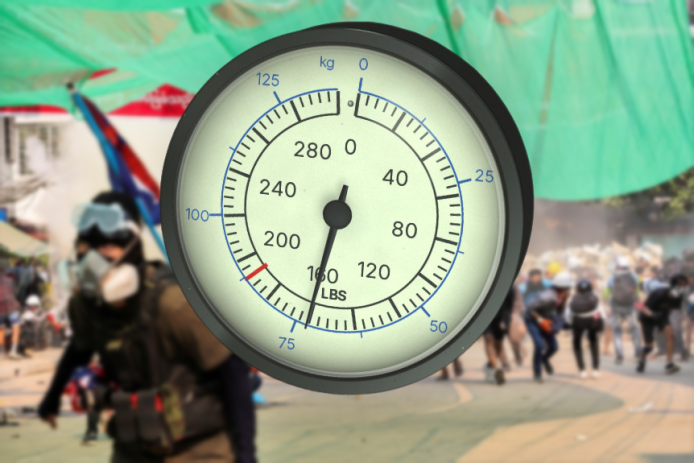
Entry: **160** lb
